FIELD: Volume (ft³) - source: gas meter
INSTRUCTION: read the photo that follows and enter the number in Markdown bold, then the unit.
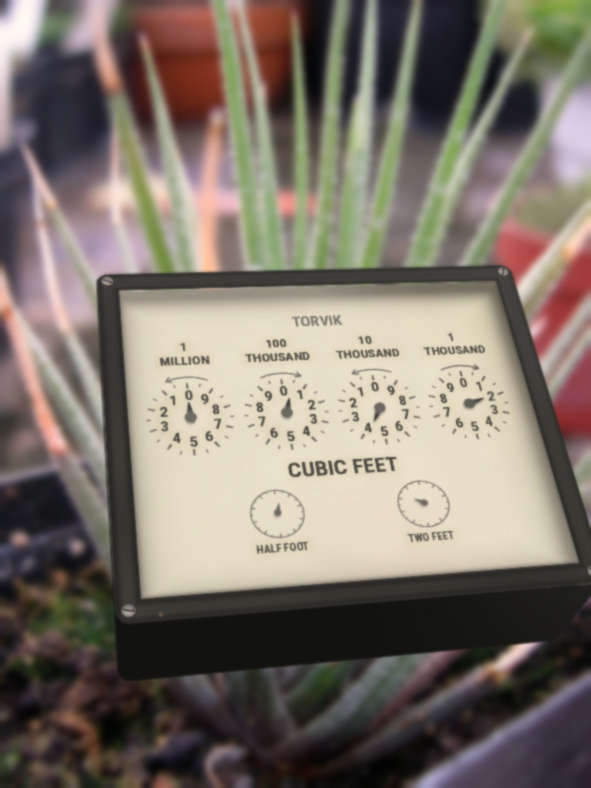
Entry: **4200** ft³
